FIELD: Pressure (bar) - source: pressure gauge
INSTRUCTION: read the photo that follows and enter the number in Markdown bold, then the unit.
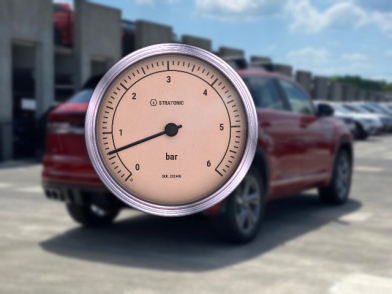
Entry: **0.6** bar
